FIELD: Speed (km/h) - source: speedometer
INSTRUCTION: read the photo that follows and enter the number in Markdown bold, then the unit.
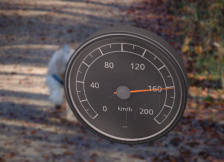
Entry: **160** km/h
